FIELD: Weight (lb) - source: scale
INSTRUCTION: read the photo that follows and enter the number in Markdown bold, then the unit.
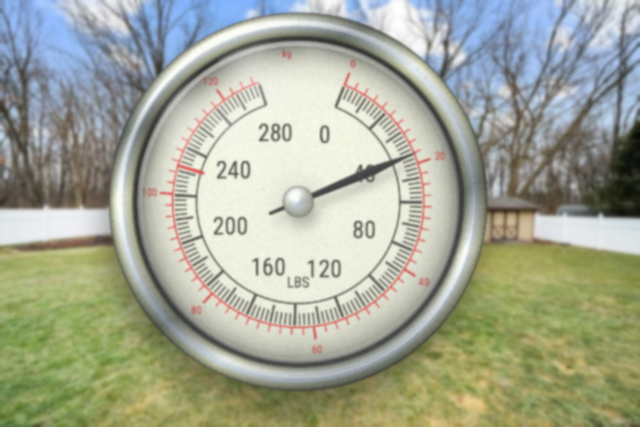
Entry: **40** lb
